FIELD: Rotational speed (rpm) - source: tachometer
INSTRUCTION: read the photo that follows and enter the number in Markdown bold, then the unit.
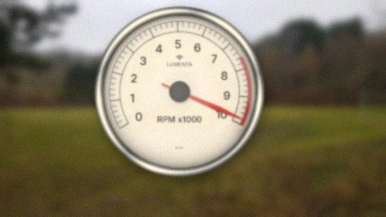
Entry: **9800** rpm
